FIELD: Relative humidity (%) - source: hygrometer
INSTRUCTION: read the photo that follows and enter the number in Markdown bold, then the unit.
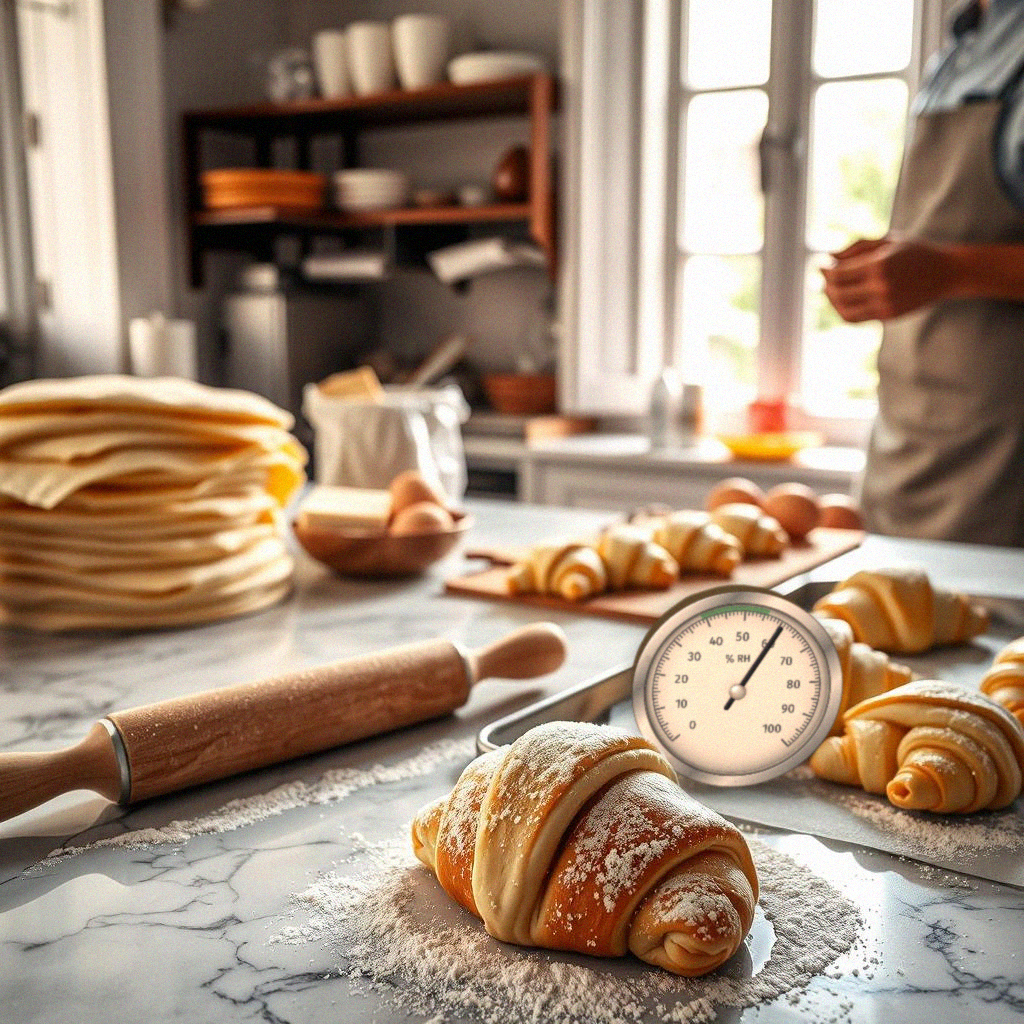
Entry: **60** %
